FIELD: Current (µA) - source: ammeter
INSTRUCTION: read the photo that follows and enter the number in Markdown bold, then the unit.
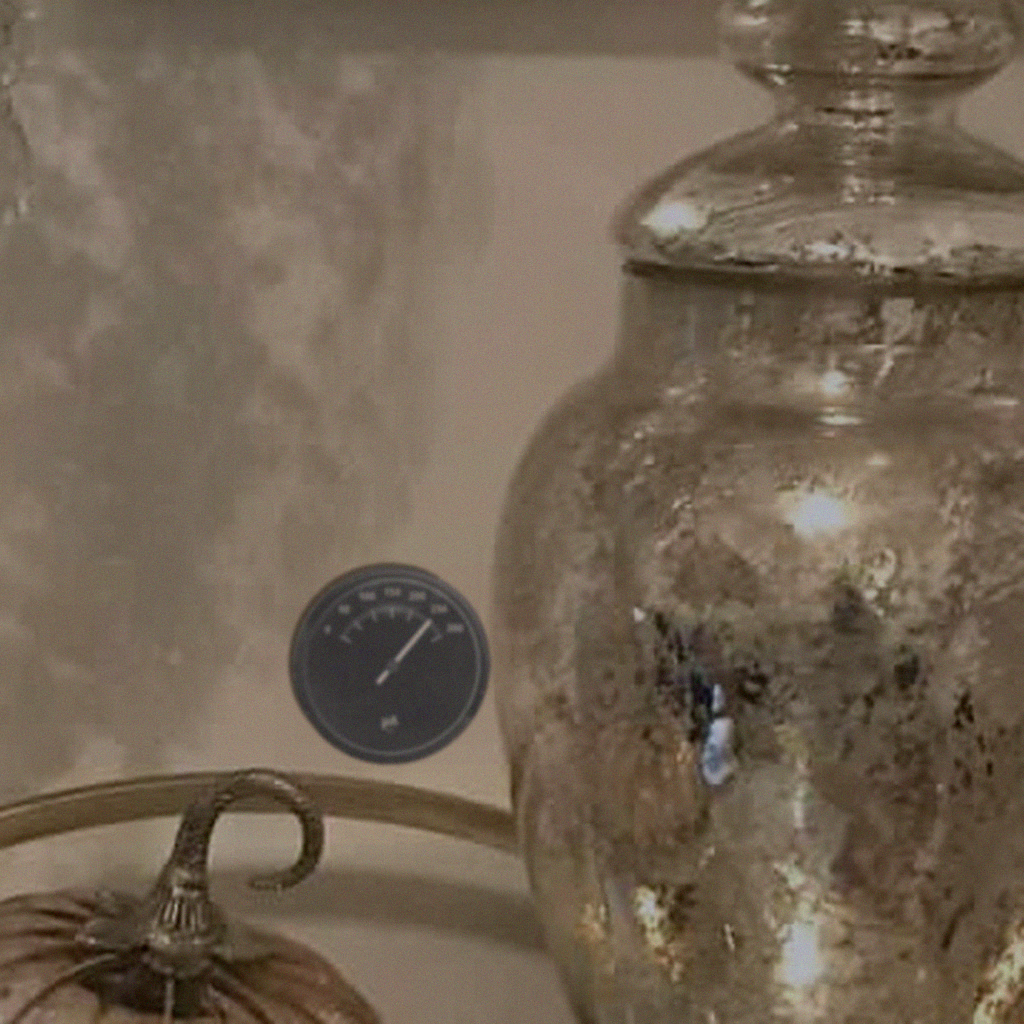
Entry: **250** µA
